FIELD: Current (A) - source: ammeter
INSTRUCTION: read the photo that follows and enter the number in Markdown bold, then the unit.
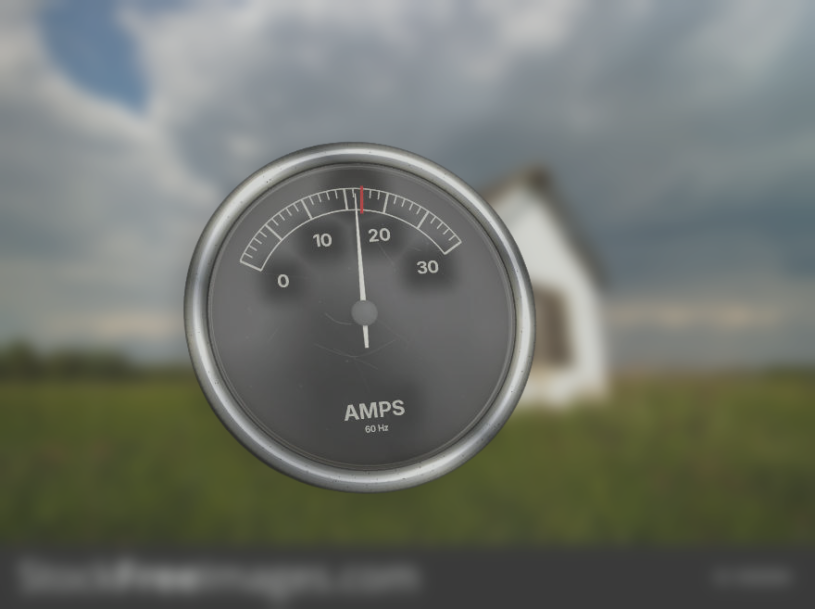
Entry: **16** A
